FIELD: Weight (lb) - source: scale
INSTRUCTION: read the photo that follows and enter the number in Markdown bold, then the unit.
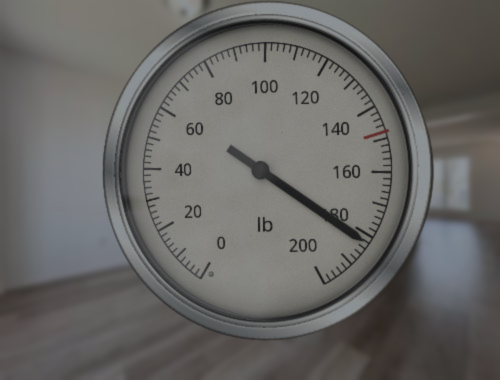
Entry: **182** lb
